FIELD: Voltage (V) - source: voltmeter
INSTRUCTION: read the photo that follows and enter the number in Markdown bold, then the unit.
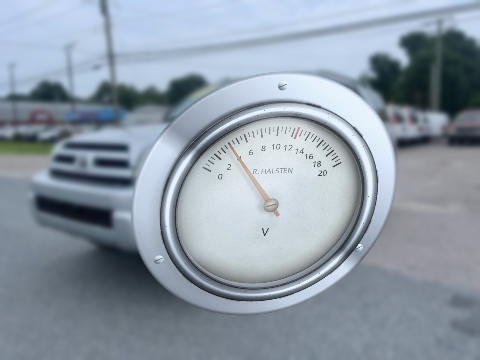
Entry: **4** V
